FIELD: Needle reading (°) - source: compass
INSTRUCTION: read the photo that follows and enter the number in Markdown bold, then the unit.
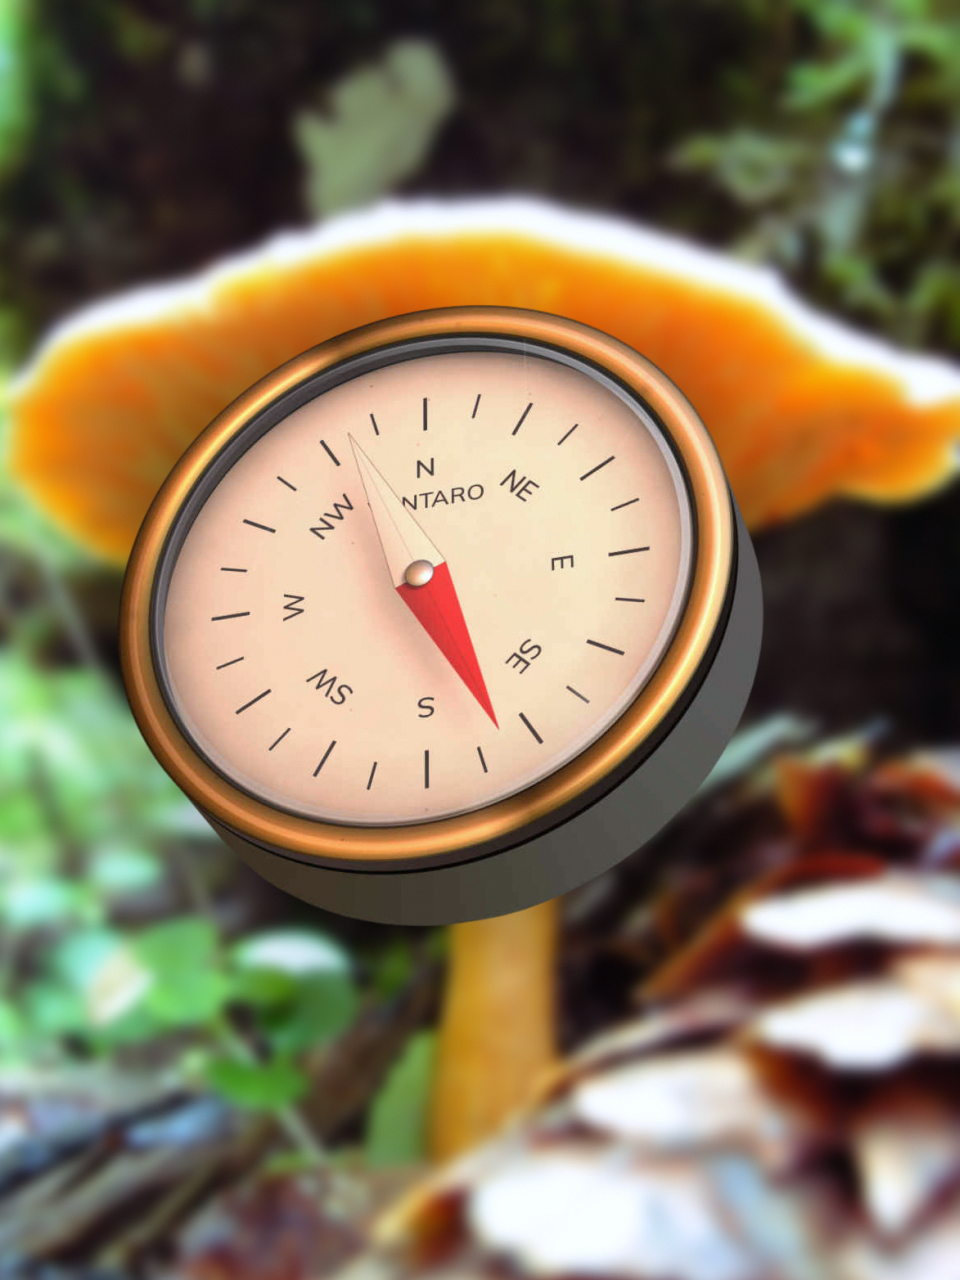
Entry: **157.5** °
